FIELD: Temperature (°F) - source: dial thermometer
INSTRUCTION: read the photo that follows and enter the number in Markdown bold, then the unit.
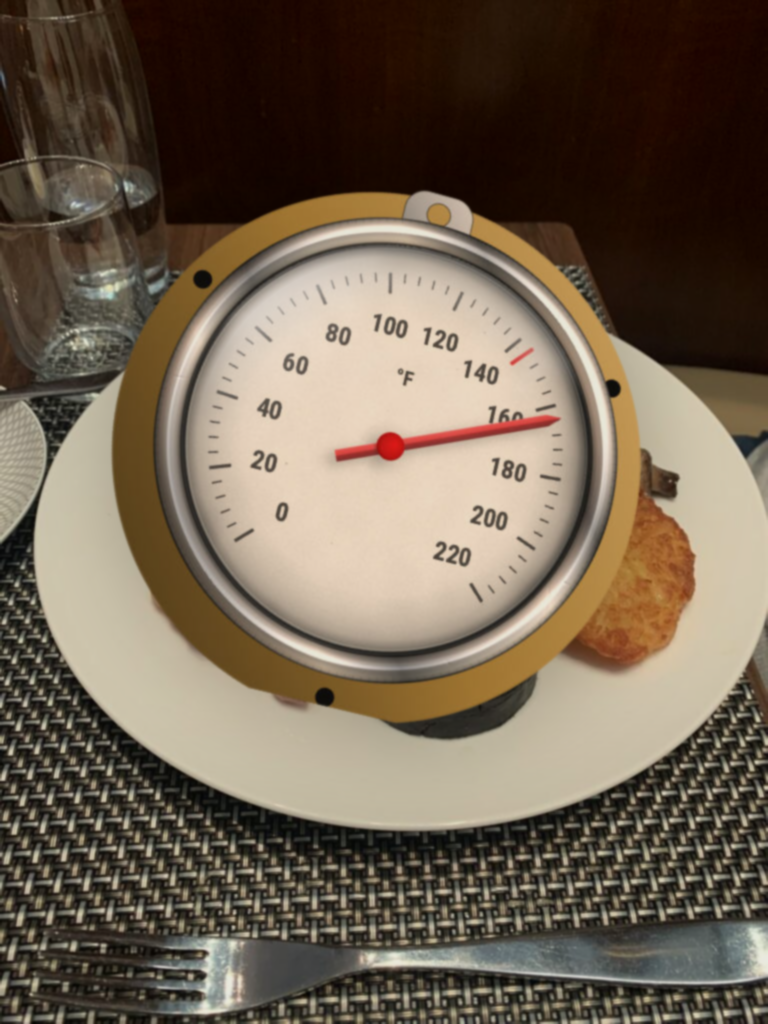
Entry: **164** °F
